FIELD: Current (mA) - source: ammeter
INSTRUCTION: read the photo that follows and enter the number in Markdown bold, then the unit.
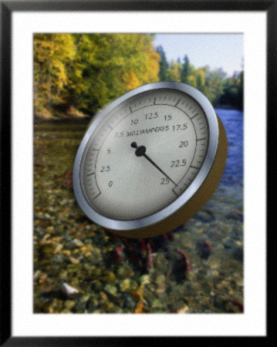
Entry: **24.5** mA
